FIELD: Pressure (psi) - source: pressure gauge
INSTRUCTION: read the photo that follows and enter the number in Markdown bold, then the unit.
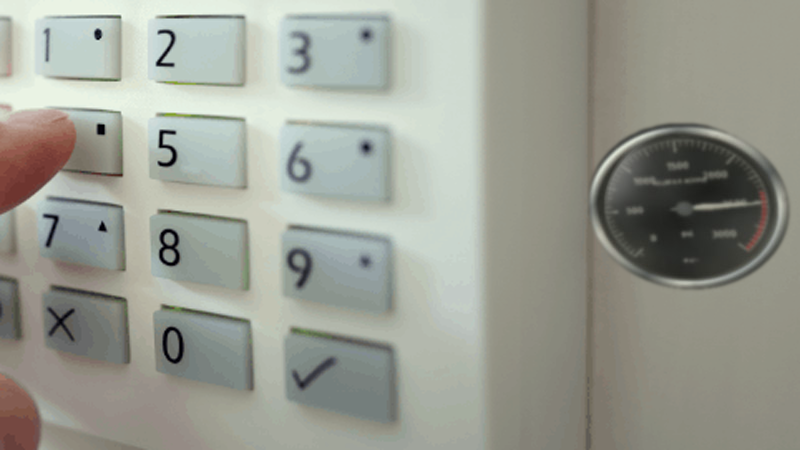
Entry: **2500** psi
